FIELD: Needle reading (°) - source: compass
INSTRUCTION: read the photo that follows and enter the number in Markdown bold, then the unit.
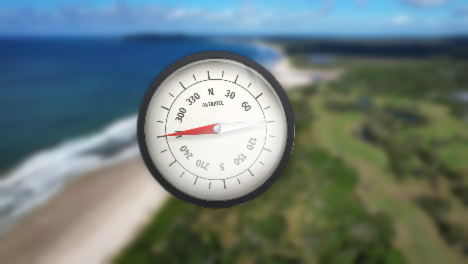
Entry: **270** °
